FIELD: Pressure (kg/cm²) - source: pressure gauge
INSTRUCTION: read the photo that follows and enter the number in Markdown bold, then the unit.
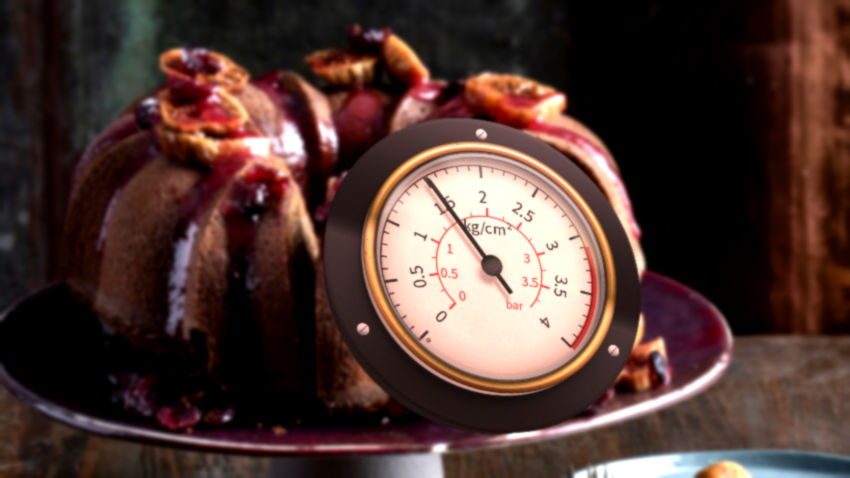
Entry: **1.5** kg/cm²
